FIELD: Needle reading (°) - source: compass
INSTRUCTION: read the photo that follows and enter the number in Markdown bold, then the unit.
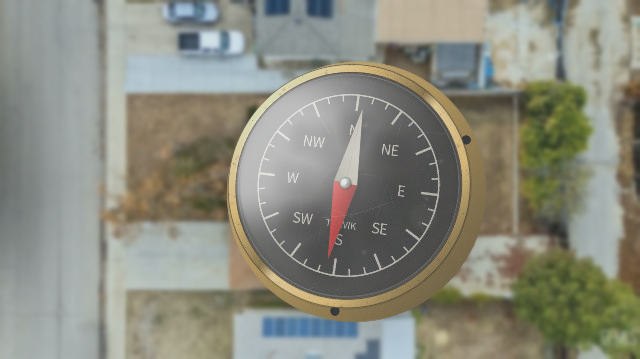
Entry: **185** °
